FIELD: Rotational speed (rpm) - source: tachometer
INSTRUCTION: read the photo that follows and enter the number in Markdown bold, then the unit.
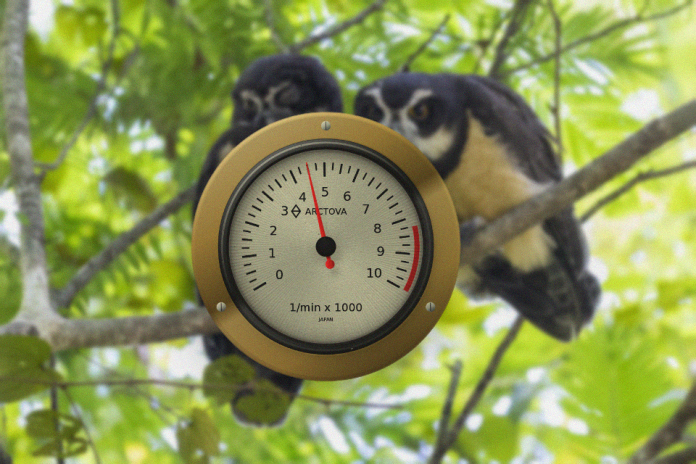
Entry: **4500** rpm
